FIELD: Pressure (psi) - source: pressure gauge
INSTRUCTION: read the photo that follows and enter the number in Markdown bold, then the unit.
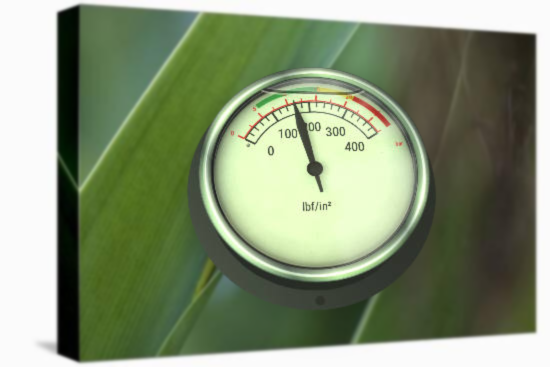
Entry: **160** psi
